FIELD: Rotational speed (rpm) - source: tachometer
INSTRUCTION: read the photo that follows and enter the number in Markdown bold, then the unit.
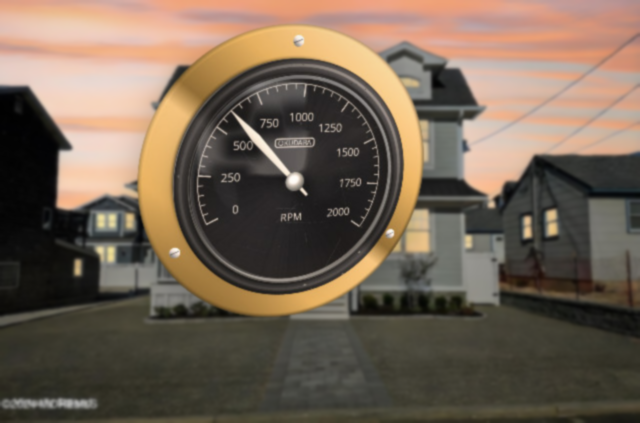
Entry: **600** rpm
